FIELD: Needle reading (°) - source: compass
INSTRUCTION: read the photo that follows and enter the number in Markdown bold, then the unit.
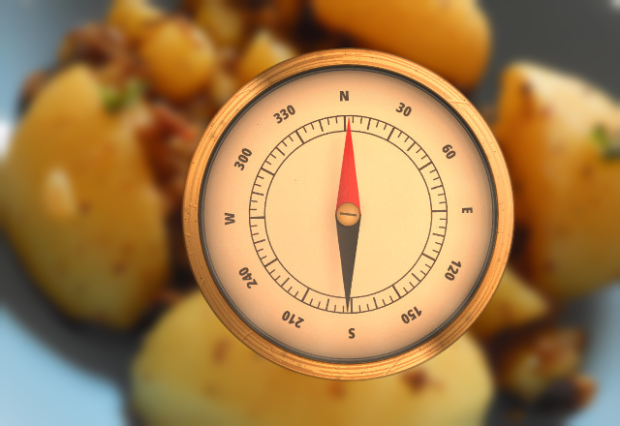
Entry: **2.5** °
